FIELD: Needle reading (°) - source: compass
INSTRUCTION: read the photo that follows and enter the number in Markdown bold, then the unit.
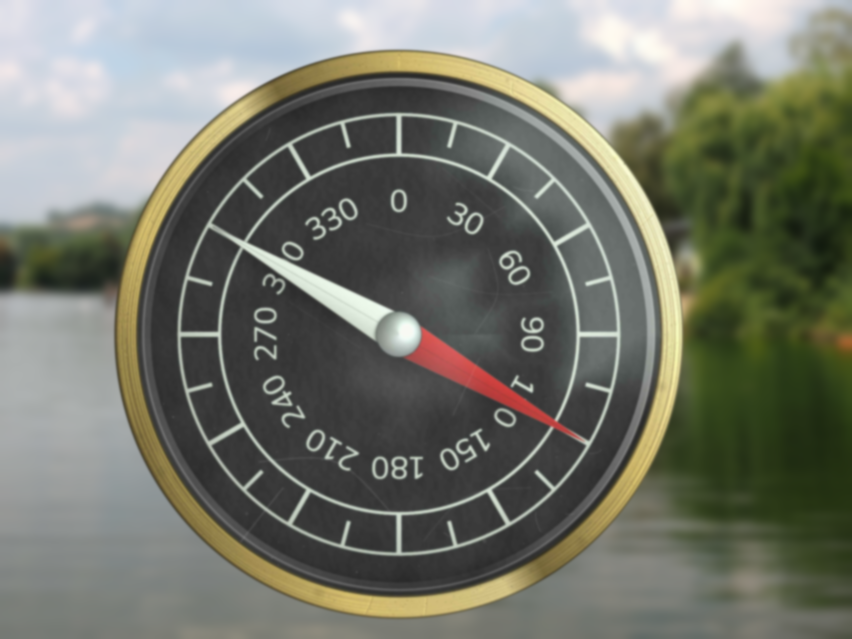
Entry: **120** °
